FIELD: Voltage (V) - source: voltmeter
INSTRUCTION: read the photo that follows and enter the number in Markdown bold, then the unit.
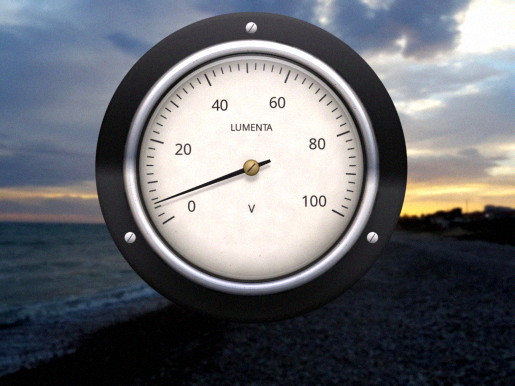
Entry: **5** V
